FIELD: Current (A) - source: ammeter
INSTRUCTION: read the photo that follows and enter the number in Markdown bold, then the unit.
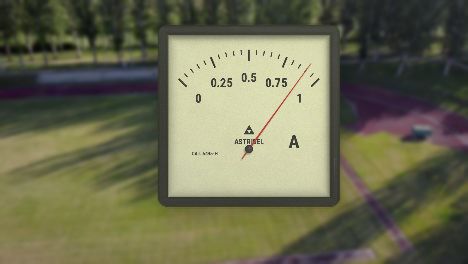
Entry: **0.9** A
